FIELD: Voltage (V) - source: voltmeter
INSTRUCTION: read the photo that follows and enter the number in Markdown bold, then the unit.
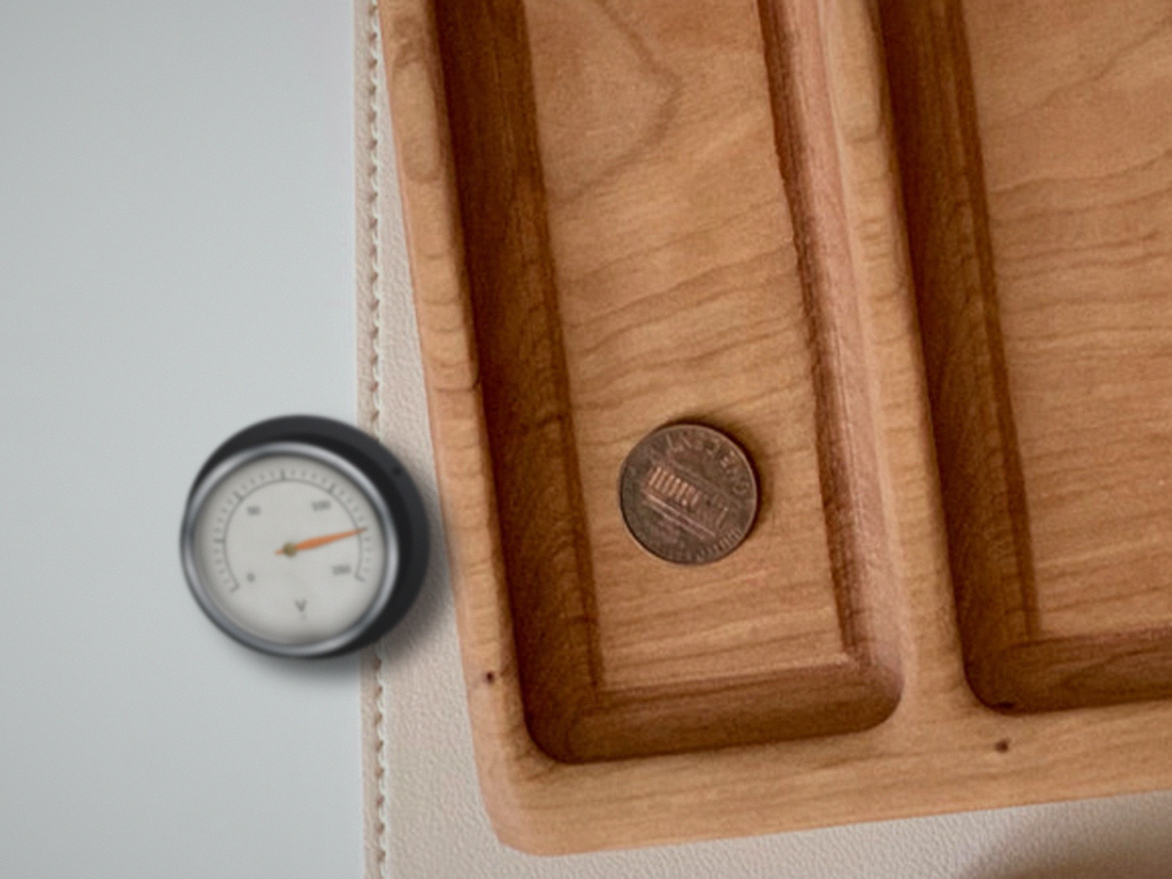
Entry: **125** V
